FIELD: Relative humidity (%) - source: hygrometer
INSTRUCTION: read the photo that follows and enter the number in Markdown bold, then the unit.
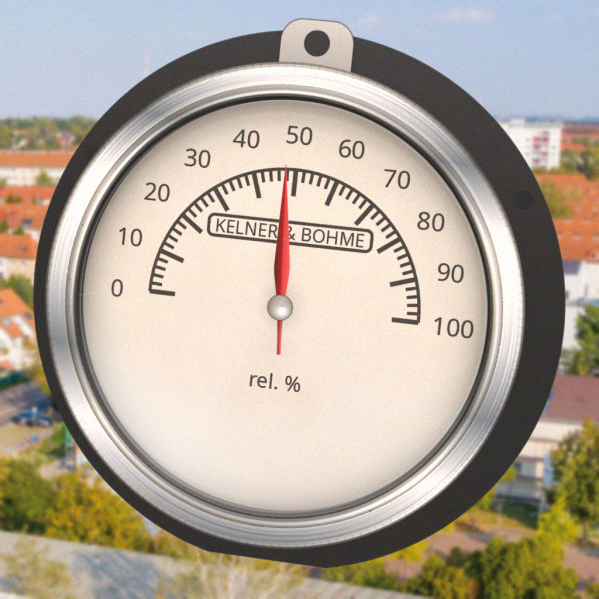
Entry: **48** %
